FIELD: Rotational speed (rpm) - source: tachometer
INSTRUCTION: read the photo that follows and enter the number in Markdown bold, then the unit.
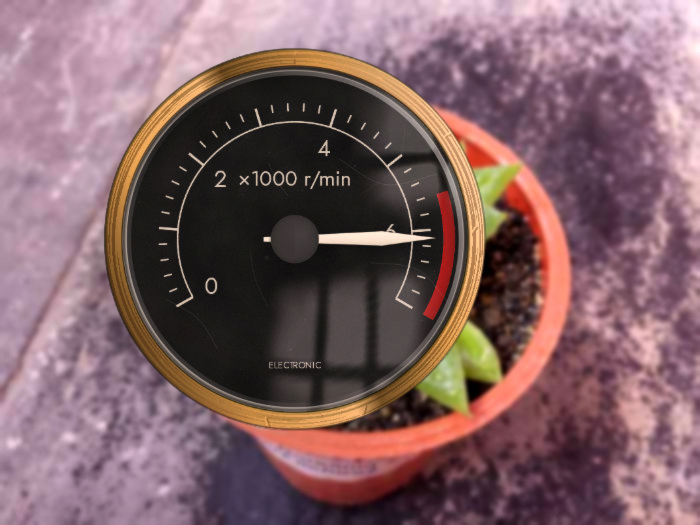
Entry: **6100** rpm
